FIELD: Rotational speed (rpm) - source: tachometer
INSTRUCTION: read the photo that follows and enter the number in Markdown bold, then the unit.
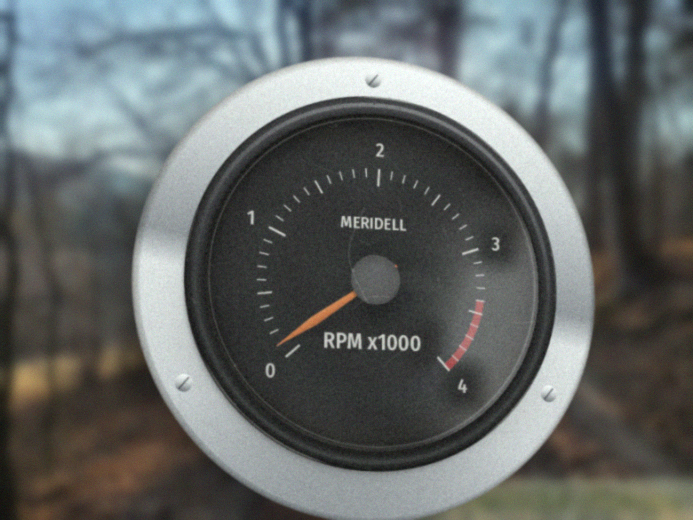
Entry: **100** rpm
